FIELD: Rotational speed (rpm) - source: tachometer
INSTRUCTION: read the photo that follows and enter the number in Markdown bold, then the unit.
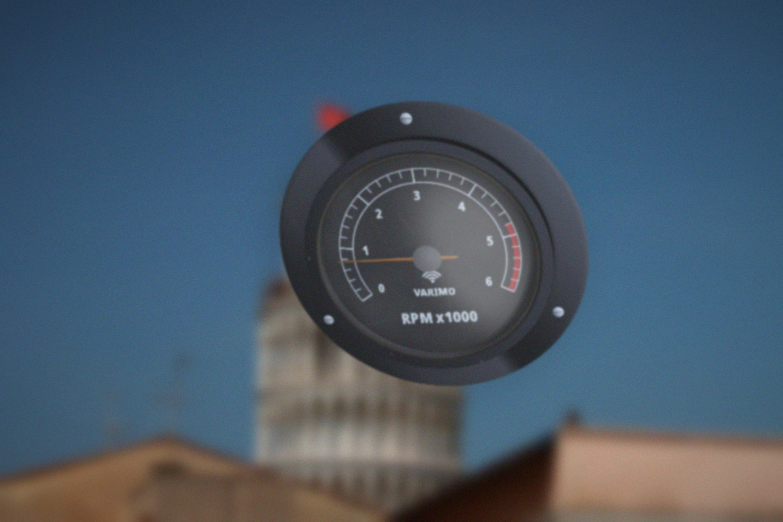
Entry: **800** rpm
